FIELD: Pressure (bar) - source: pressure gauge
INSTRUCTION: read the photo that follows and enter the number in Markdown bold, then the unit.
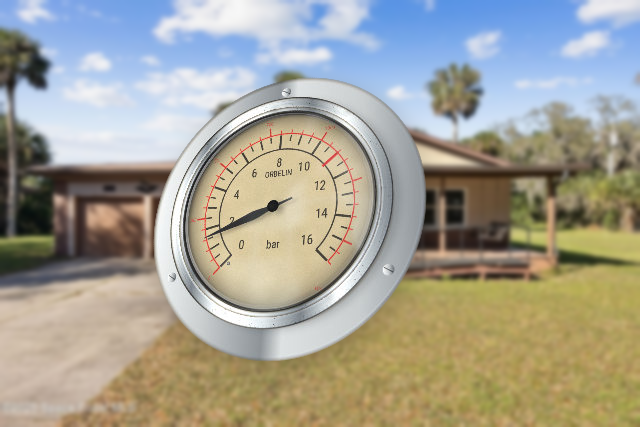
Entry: **1.5** bar
